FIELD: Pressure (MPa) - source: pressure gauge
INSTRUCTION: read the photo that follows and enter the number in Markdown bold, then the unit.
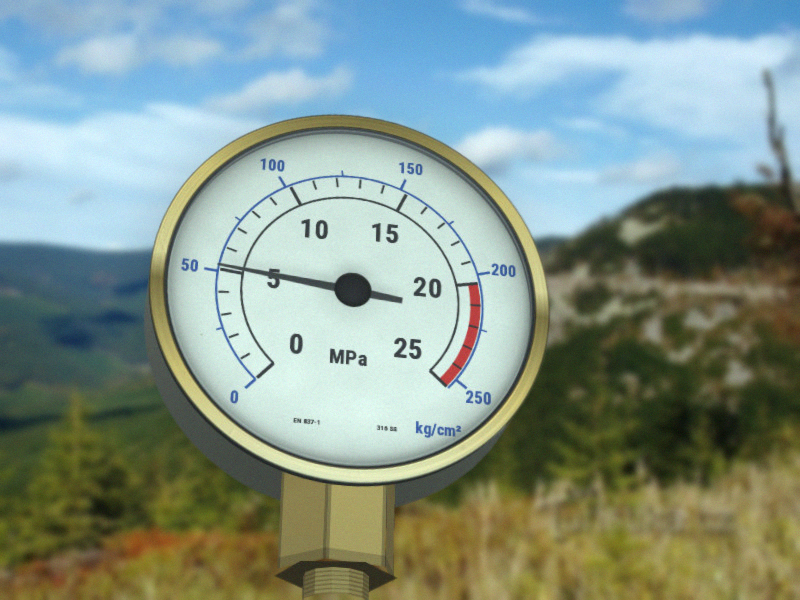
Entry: **5** MPa
